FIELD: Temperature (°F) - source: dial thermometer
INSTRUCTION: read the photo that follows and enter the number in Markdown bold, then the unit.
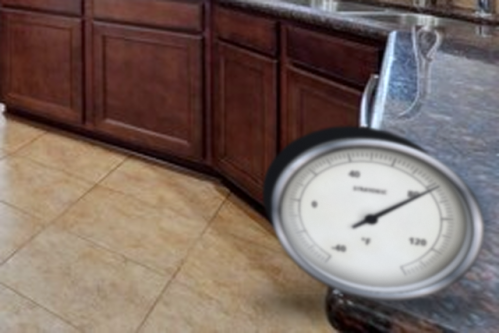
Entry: **80** °F
